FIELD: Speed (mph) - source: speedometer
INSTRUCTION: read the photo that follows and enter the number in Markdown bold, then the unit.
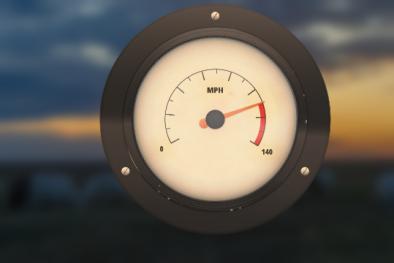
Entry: **110** mph
